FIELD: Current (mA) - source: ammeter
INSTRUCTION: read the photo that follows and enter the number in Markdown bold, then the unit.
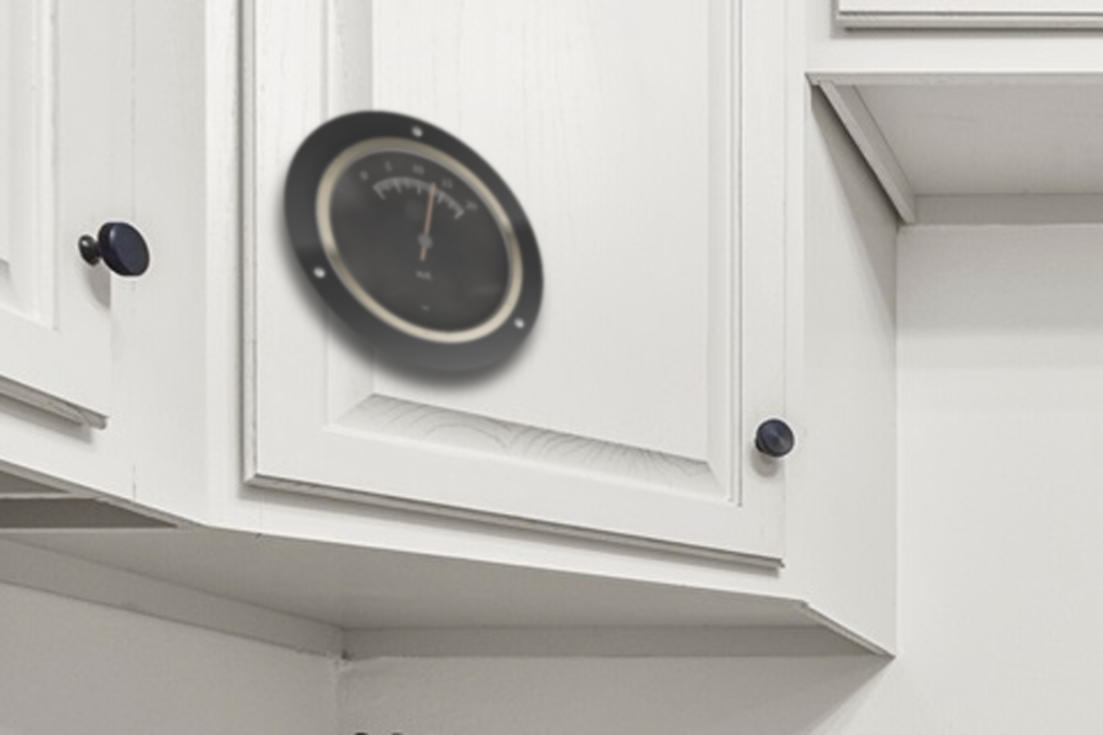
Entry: **12.5** mA
